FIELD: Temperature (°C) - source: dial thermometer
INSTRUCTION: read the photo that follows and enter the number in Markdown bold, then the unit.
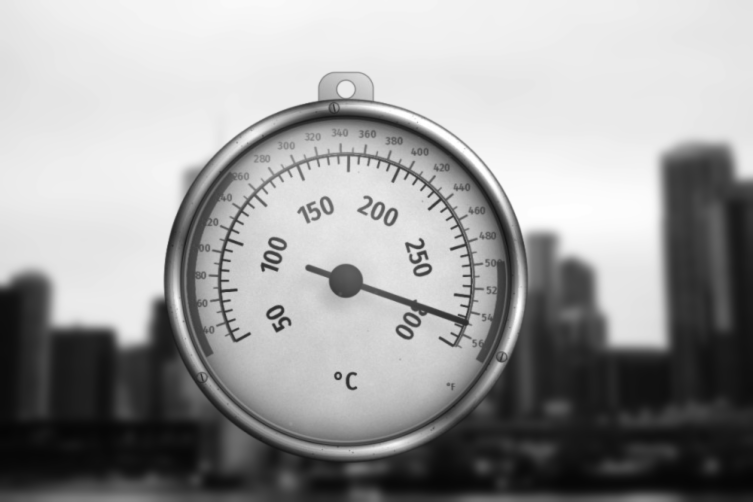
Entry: **287.5** °C
